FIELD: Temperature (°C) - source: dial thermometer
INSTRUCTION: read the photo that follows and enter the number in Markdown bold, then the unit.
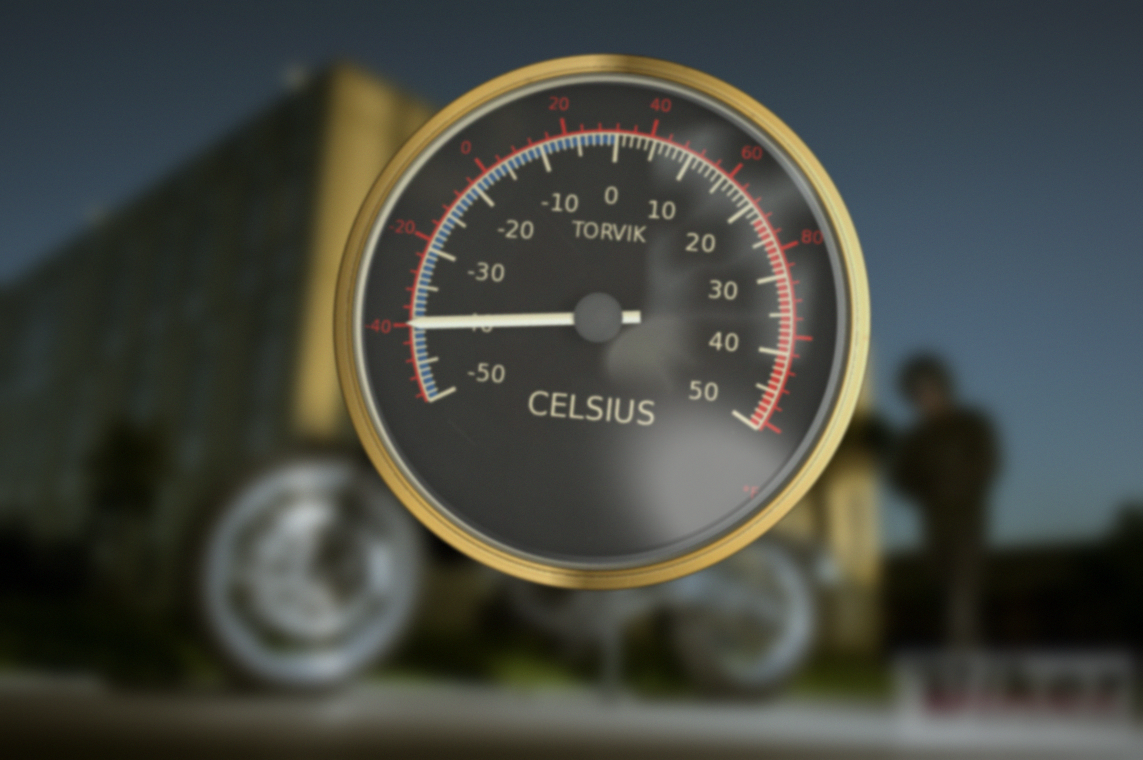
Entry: **-40** °C
